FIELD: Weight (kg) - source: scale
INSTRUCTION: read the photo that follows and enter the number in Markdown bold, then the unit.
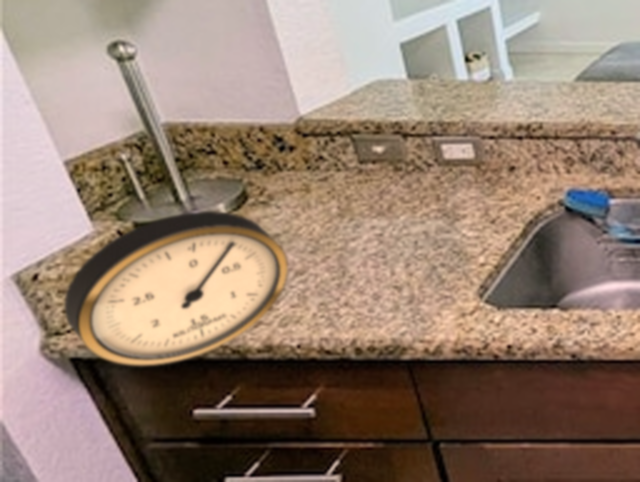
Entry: **0.25** kg
